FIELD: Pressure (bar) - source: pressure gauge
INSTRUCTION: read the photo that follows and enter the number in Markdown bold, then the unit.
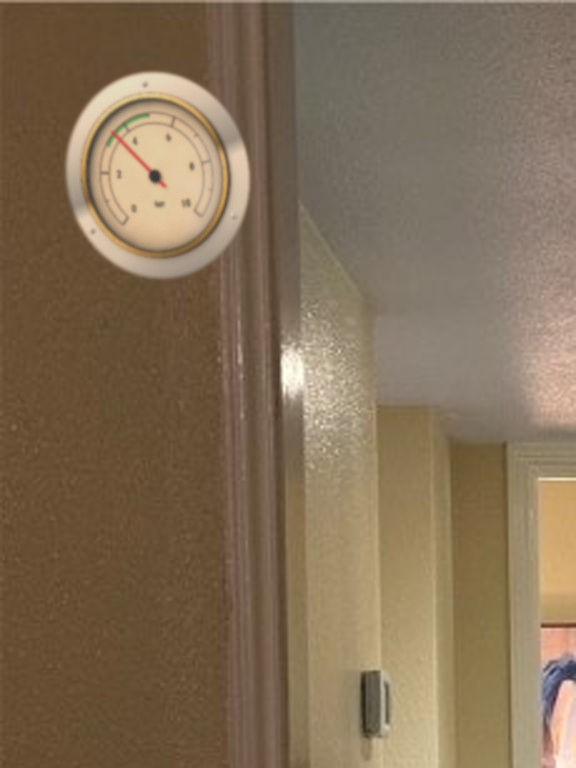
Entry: **3.5** bar
